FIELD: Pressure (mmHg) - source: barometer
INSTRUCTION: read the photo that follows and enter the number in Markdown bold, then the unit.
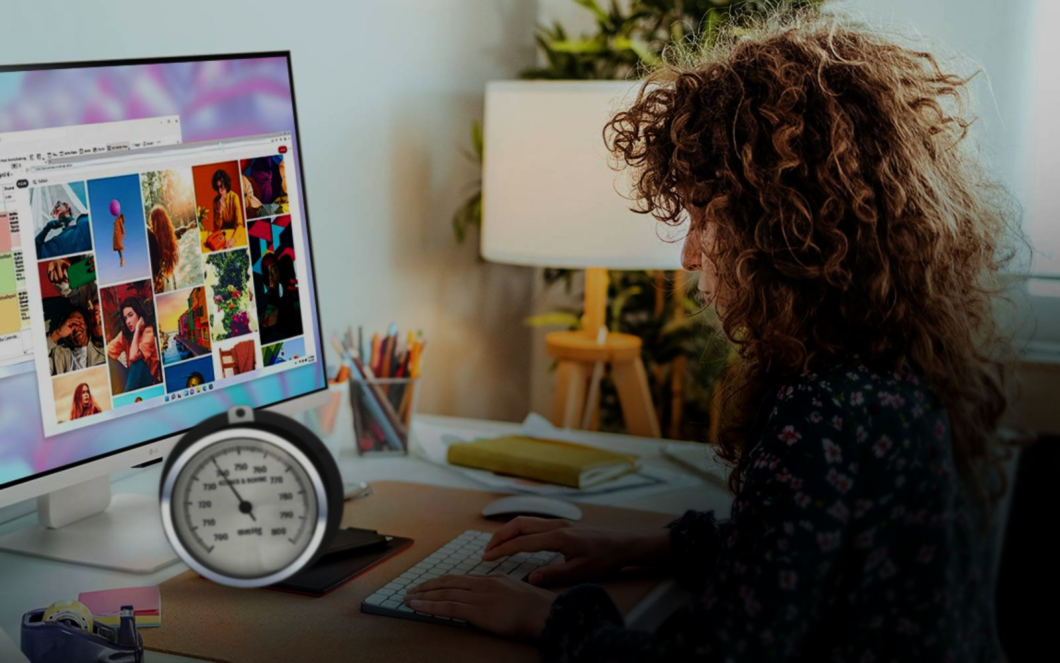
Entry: **740** mmHg
